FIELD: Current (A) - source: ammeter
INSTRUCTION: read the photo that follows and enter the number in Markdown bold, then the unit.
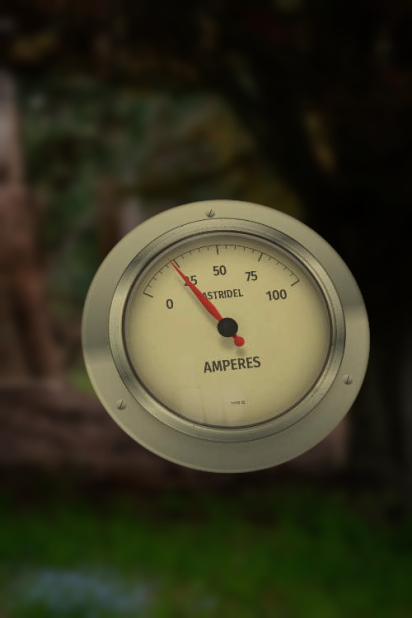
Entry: **22.5** A
